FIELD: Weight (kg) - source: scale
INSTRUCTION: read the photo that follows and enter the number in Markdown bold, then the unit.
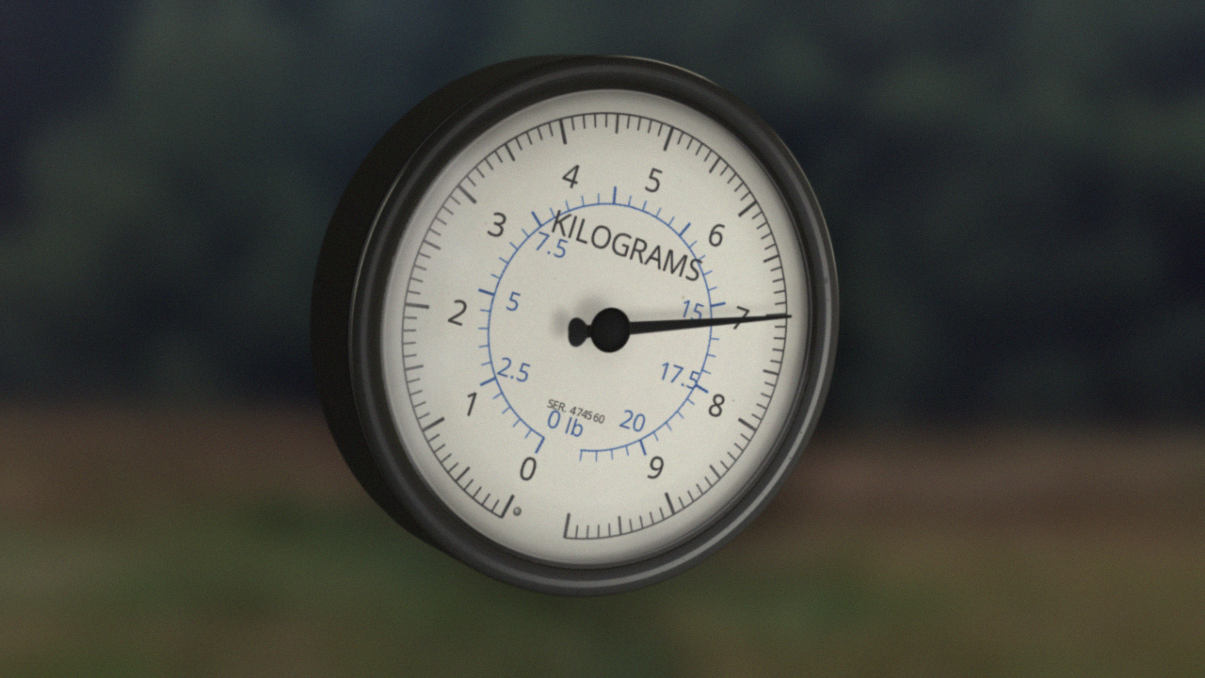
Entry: **7** kg
